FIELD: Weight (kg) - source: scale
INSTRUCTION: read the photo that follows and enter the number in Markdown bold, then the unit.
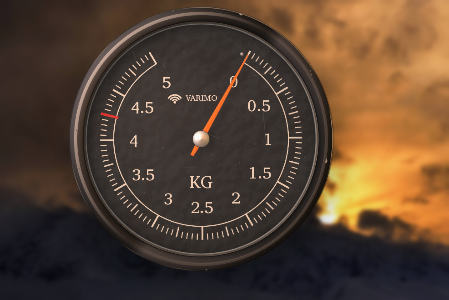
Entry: **0** kg
